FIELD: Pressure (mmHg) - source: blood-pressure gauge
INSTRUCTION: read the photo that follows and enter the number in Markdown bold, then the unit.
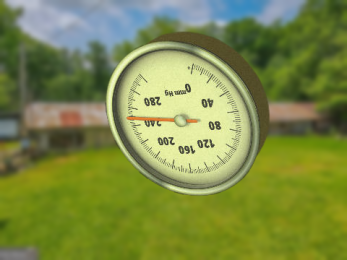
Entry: **250** mmHg
